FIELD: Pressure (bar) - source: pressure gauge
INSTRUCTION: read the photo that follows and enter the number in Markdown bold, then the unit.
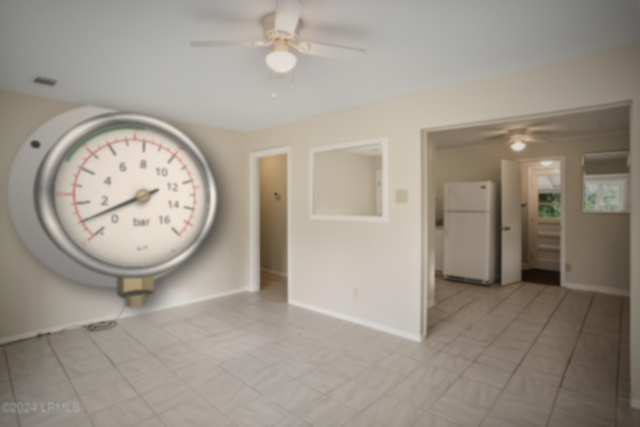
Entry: **1** bar
